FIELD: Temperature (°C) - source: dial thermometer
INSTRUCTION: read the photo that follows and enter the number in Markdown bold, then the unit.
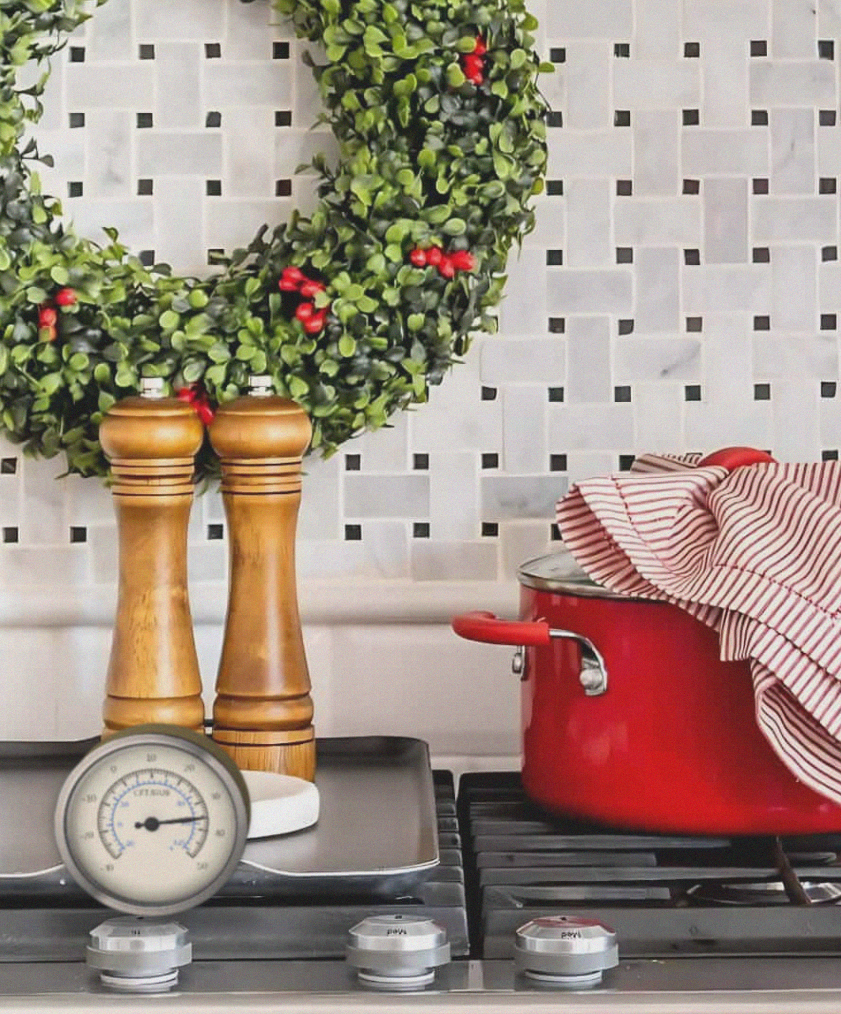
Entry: **35** °C
